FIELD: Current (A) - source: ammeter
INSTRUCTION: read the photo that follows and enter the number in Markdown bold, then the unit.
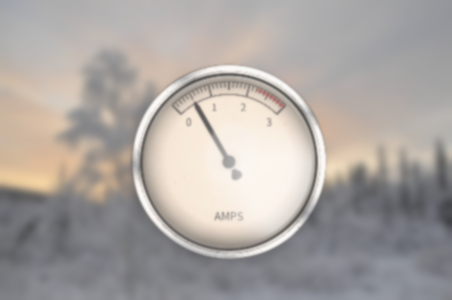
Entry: **0.5** A
